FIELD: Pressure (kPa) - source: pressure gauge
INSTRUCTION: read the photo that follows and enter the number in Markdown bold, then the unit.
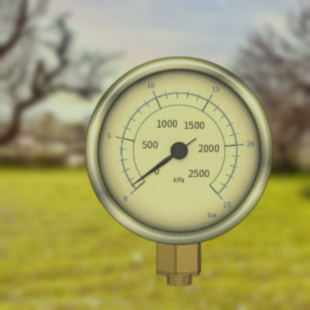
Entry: **50** kPa
